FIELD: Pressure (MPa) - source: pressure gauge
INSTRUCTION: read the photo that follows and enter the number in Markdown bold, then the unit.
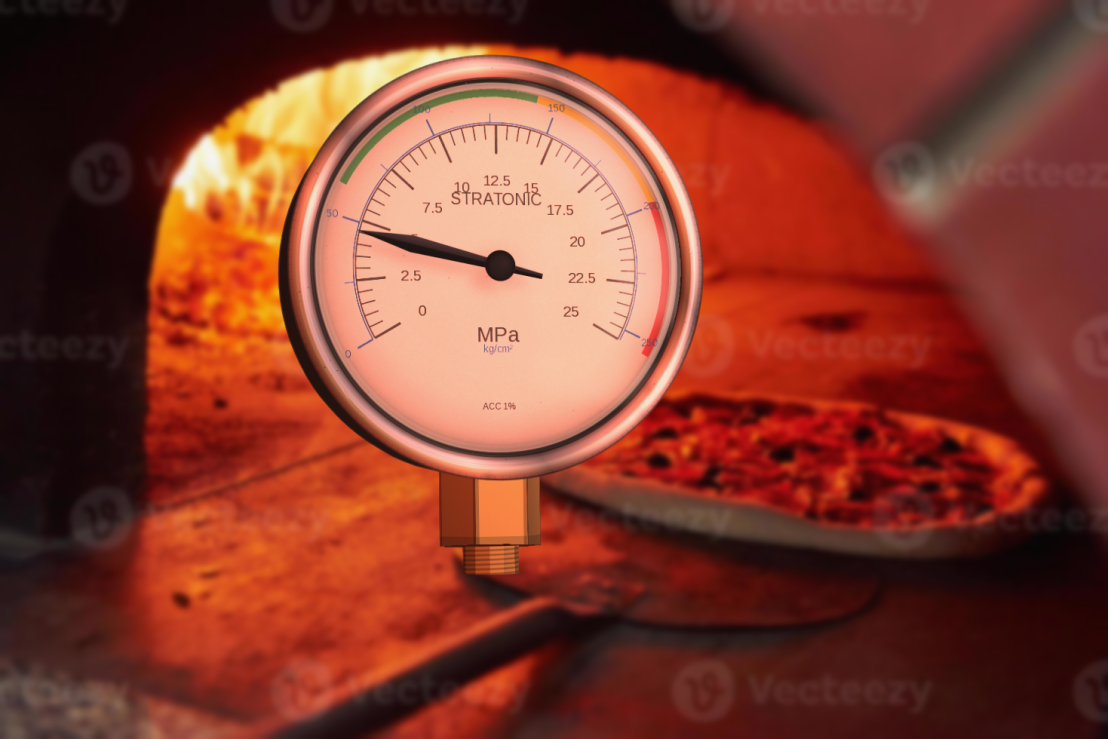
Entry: **4.5** MPa
